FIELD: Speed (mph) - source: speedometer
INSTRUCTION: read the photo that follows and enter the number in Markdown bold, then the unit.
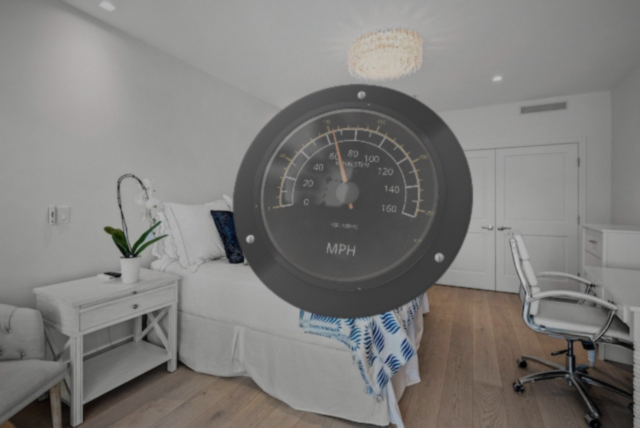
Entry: **65** mph
